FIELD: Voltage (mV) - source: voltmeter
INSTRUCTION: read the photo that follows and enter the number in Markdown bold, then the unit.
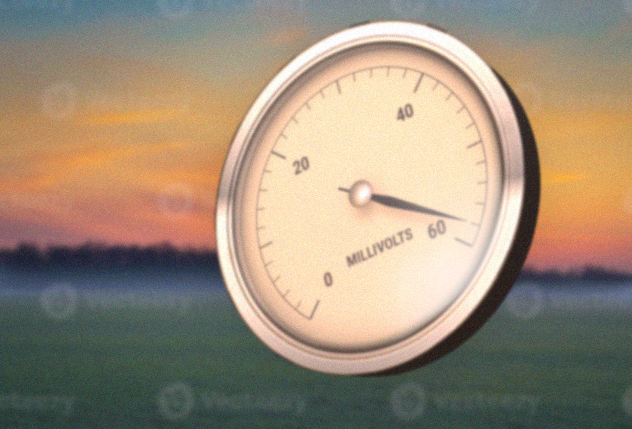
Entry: **58** mV
